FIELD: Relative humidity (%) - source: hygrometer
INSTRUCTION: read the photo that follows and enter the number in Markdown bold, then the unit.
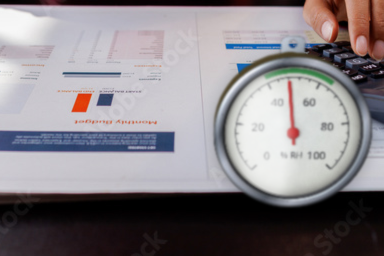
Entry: **48** %
